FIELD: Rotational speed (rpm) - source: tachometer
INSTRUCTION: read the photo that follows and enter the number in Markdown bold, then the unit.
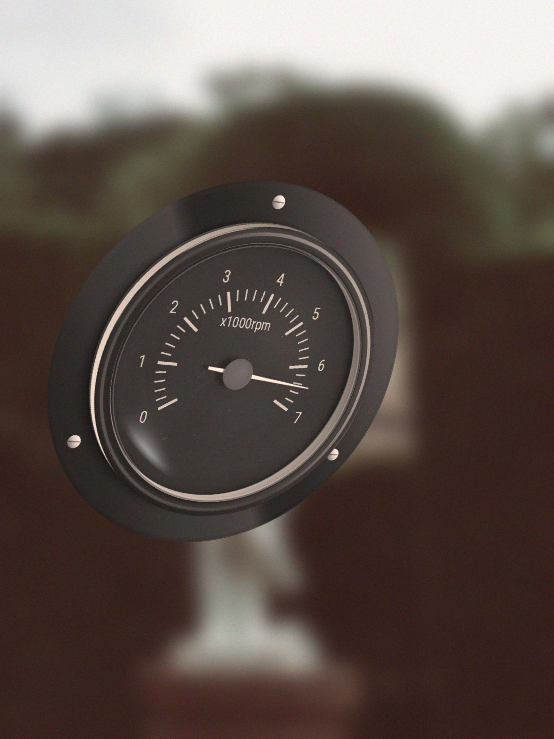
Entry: **6400** rpm
